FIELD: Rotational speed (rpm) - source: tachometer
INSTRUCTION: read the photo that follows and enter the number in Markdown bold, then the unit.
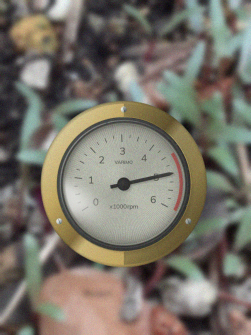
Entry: **5000** rpm
